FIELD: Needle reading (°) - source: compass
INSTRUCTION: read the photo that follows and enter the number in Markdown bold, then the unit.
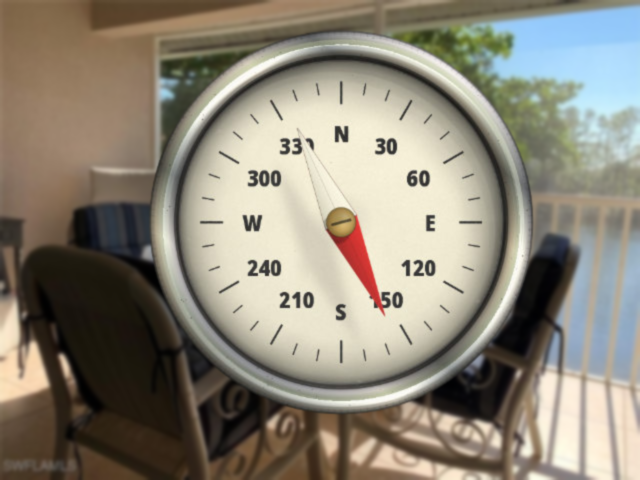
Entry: **155** °
